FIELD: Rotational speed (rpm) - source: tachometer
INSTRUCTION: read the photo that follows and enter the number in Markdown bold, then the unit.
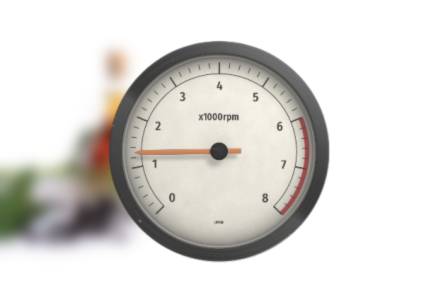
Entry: **1300** rpm
